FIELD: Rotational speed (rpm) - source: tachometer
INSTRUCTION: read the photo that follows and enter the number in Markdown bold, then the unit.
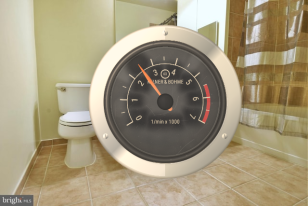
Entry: **2500** rpm
